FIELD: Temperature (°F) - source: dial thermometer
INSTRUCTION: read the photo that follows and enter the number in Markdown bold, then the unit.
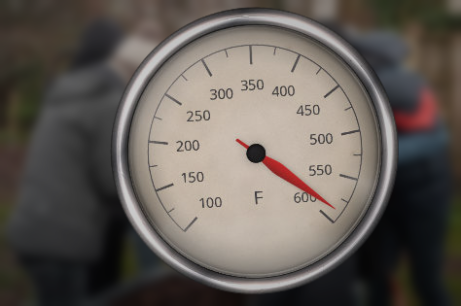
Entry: **587.5** °F
